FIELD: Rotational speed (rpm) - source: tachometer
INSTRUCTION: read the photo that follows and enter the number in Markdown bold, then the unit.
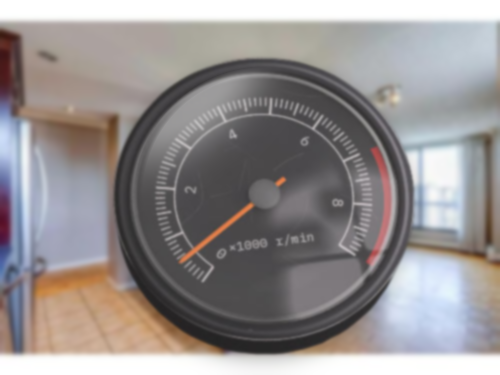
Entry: **500** rpm
